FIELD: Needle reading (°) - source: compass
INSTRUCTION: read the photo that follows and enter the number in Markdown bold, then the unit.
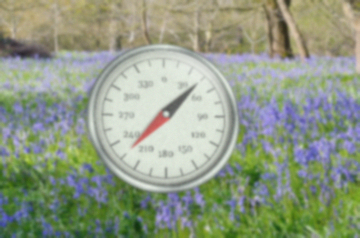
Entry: **225** °
